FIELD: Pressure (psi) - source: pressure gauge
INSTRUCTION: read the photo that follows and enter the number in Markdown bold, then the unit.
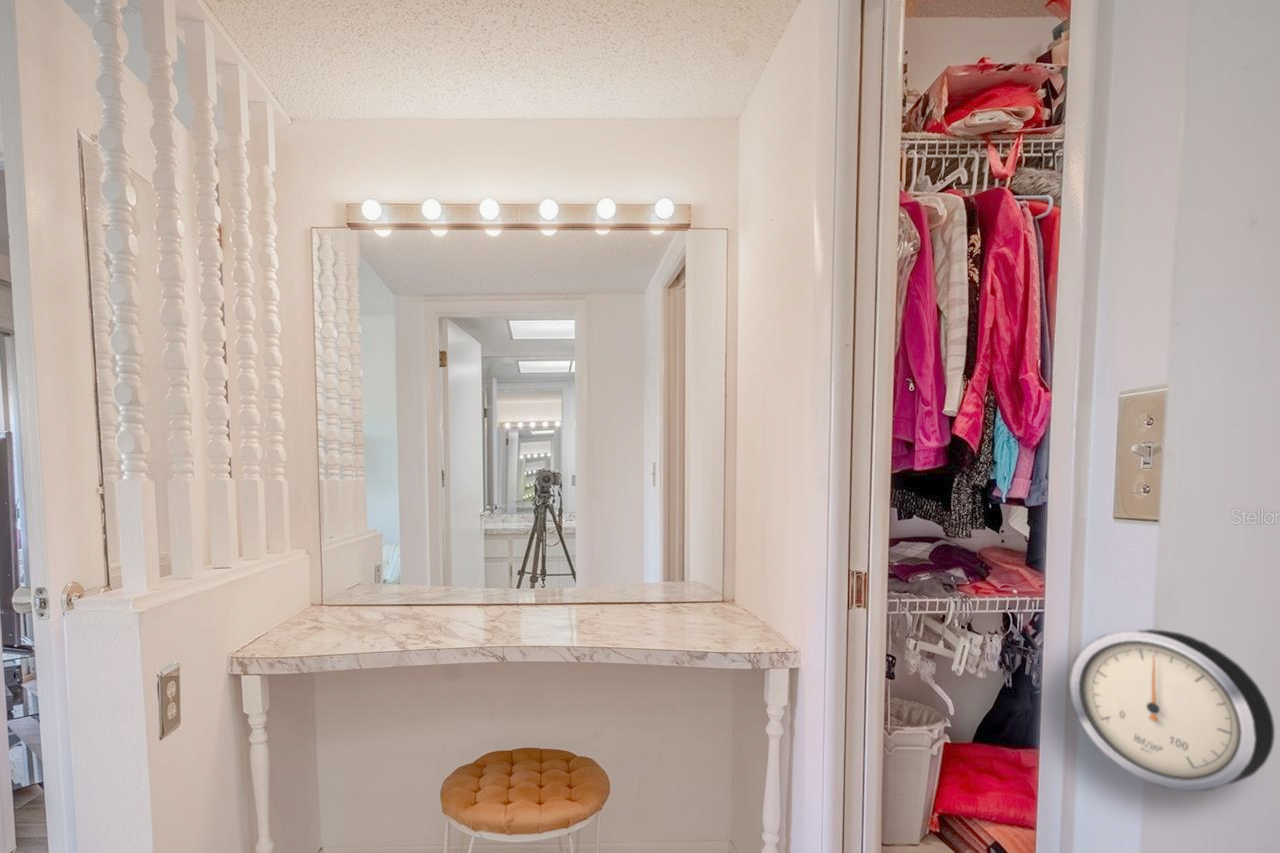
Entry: **45** psi
